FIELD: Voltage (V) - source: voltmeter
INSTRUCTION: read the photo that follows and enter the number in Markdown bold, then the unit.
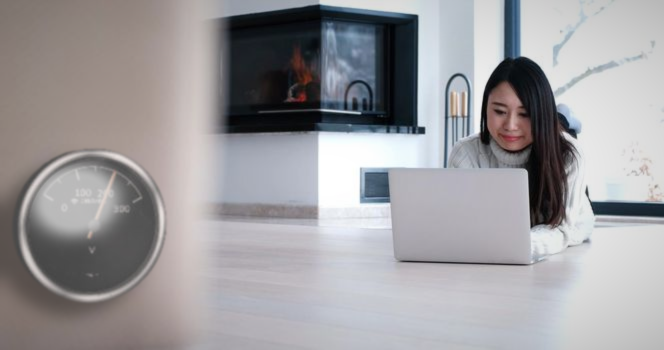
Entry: **200** V
